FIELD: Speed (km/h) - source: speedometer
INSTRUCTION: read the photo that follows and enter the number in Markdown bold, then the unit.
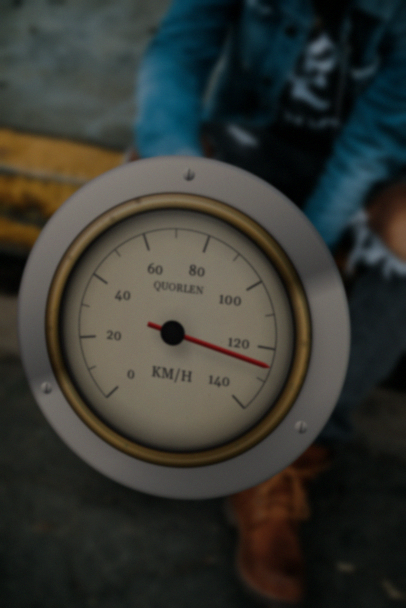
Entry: **125** km/h
